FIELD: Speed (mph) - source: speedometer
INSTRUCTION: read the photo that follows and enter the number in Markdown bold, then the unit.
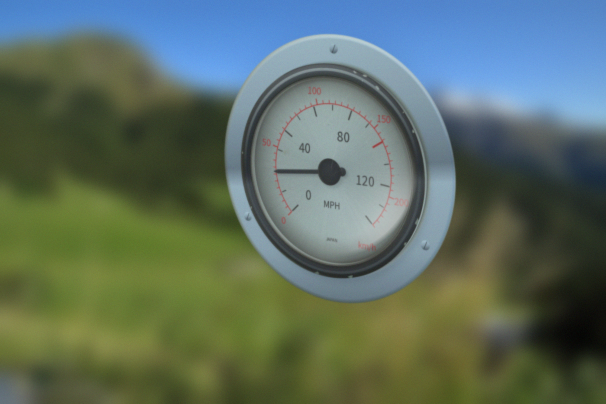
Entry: **20** mph
